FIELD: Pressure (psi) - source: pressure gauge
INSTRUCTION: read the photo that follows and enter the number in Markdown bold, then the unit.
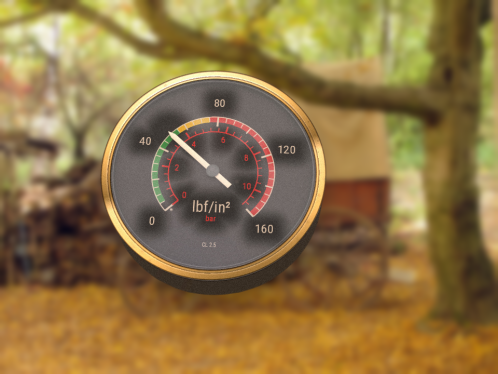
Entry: **50** psi
